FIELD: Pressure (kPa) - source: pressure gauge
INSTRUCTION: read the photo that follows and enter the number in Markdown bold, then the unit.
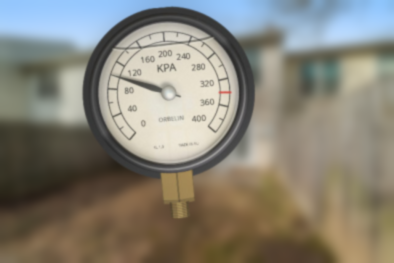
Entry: **100** kPa
